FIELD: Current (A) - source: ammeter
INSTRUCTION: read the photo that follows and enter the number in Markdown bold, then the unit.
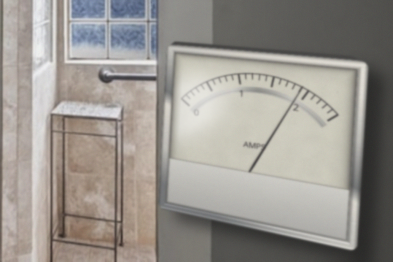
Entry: **1.9** A
